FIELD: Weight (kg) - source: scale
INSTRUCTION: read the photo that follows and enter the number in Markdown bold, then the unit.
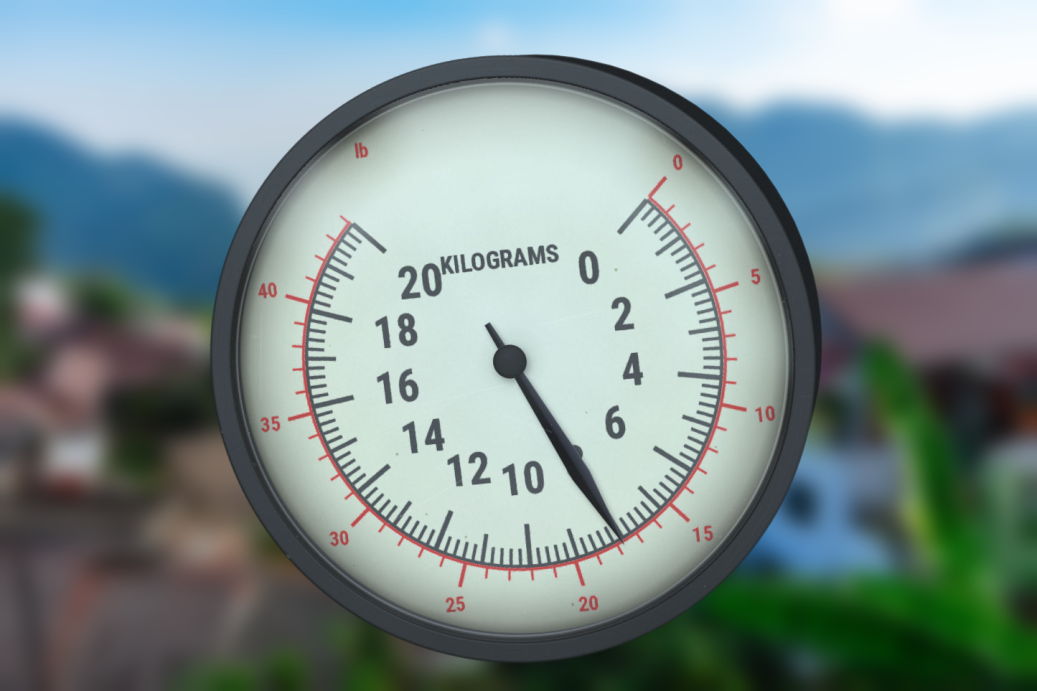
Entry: **8** kg
